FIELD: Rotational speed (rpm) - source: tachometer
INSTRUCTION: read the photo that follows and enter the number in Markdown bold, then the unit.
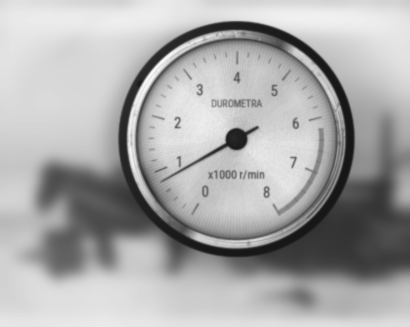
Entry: **800** rpm
